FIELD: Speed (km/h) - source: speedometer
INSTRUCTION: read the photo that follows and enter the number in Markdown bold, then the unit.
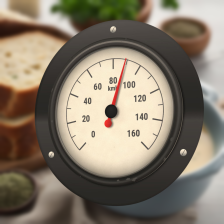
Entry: **90** km/h
